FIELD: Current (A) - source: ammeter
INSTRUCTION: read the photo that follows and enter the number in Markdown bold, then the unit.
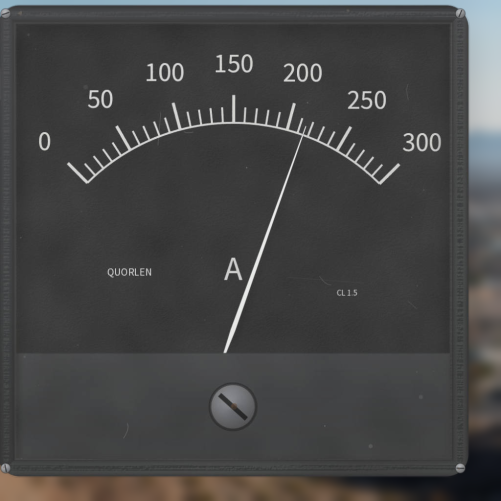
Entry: **215** A
